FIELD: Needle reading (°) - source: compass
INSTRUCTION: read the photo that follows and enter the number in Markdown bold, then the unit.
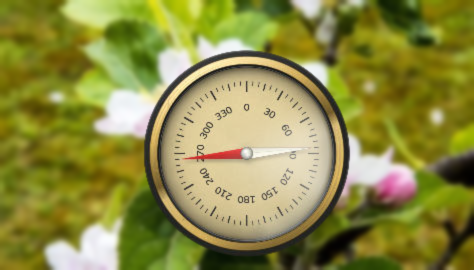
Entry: **265** °
